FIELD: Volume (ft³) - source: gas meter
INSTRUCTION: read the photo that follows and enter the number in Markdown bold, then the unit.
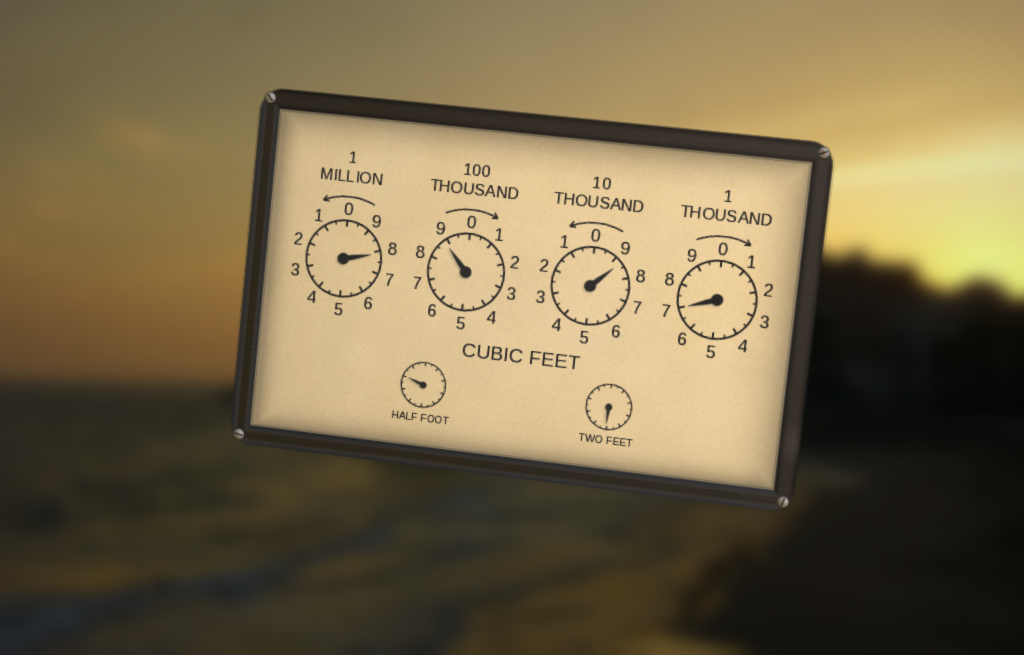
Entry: **788700** ft³
